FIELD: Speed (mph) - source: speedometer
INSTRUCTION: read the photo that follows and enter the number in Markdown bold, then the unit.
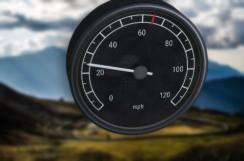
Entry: **25** mph
